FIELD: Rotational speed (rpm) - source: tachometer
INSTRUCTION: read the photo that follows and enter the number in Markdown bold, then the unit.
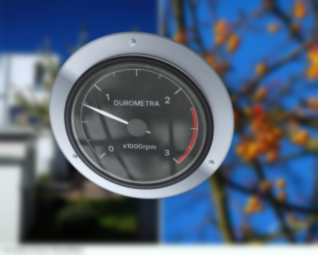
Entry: **750** rpm
